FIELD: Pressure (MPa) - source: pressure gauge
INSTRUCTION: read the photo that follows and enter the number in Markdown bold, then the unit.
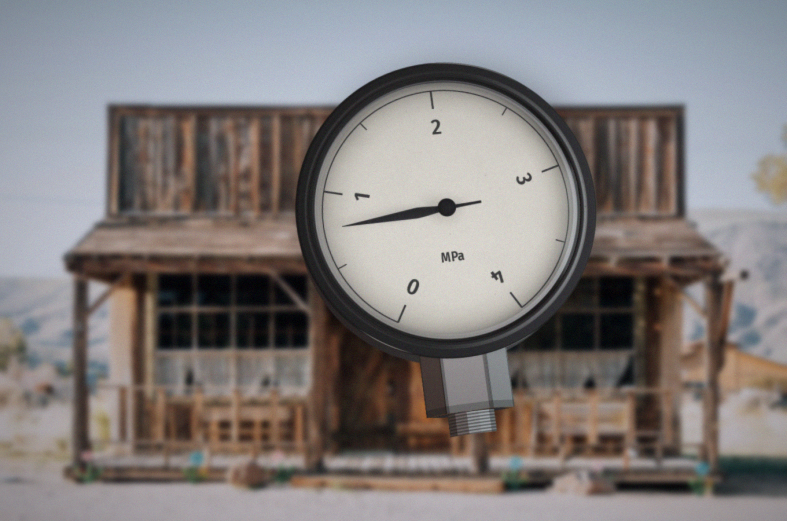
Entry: **0.75** MPa
